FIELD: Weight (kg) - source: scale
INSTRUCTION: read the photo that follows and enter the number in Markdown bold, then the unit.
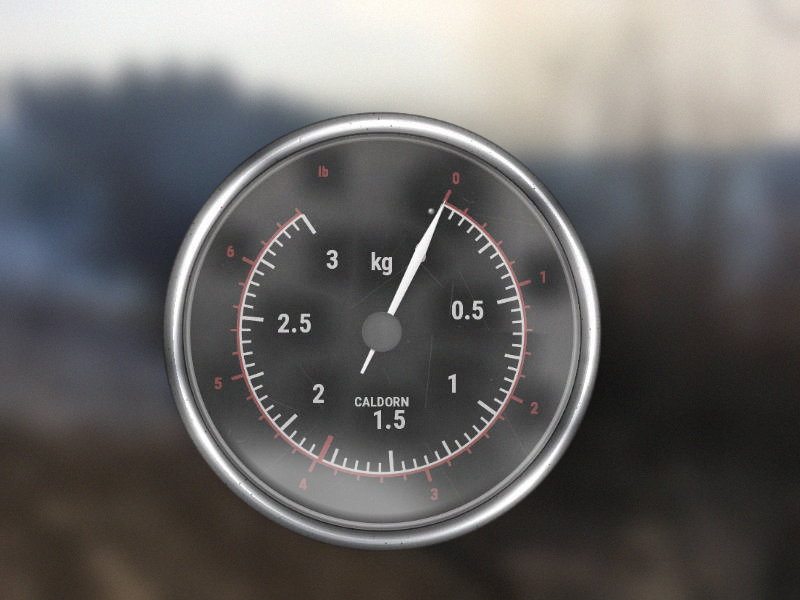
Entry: **0** kg
